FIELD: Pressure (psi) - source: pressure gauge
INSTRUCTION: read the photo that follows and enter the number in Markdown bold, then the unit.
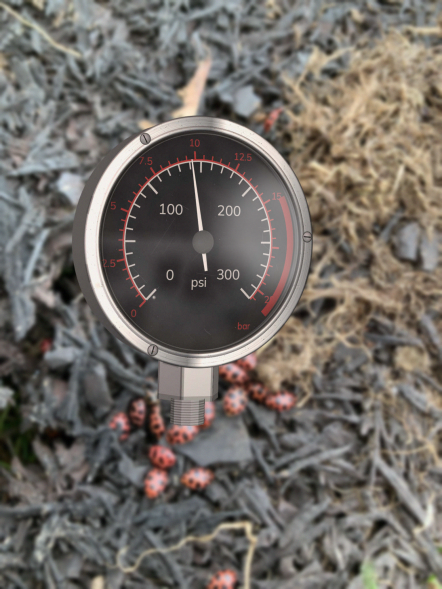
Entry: **140** psi
